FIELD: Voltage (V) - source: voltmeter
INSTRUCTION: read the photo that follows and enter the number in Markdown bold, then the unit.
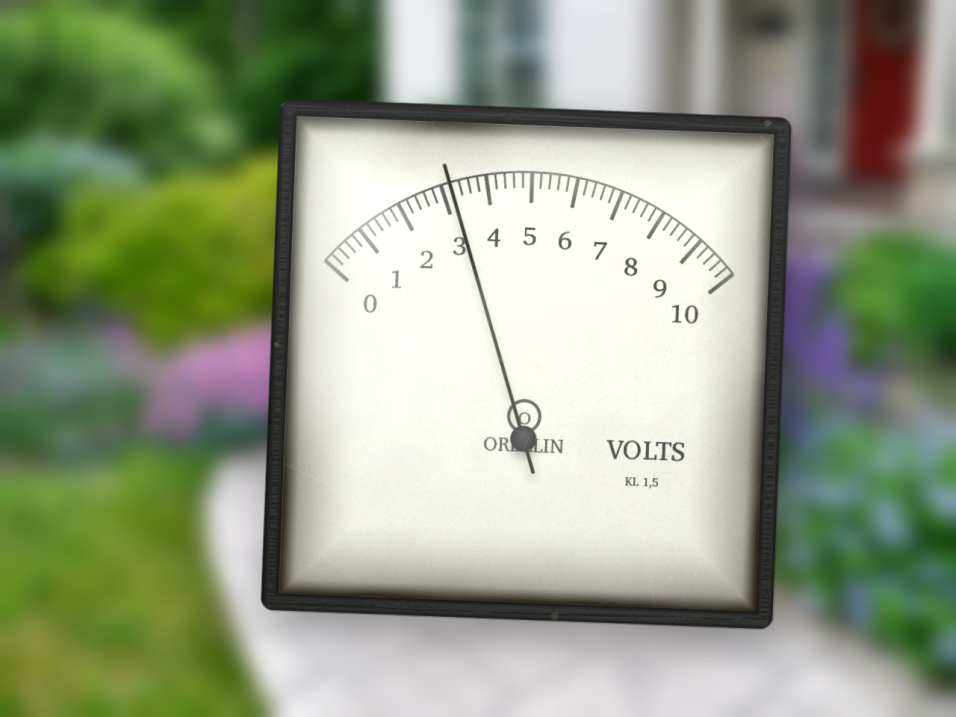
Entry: **3.2** V
